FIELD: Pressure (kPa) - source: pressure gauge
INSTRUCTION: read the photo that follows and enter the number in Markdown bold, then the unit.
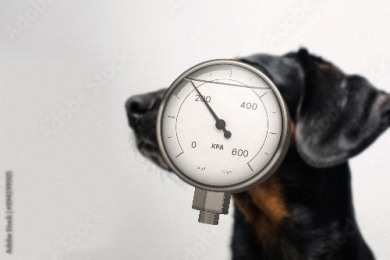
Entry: **200** kPa
